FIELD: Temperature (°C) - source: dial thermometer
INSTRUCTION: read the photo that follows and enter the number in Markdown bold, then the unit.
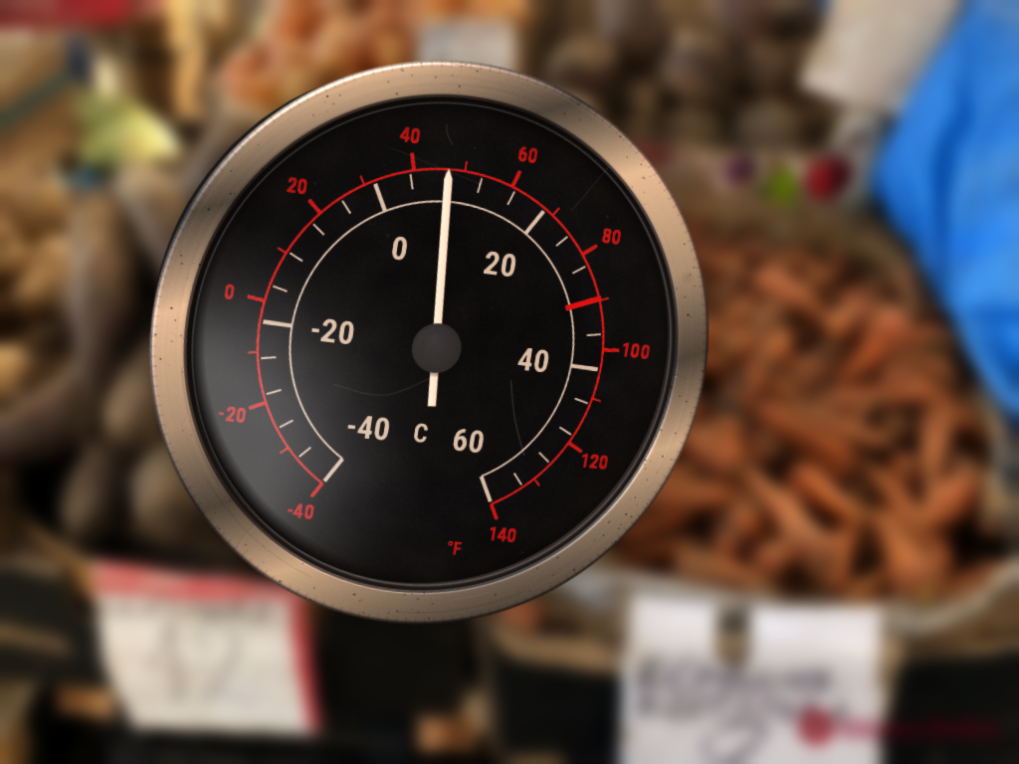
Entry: **8** °C
